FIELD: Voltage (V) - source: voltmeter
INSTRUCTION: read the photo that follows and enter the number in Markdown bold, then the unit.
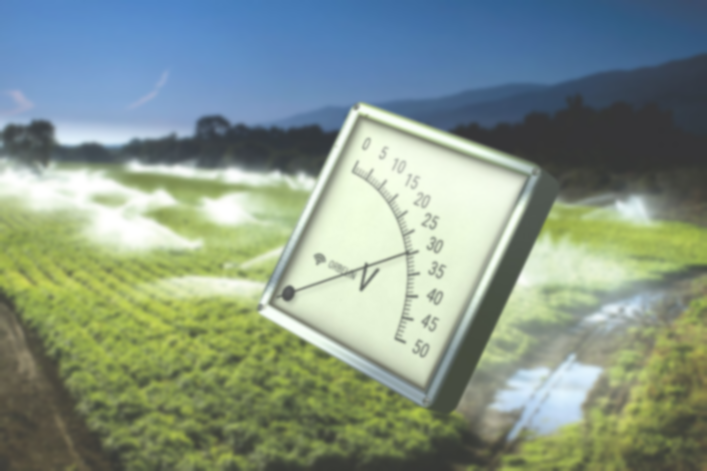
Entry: **30** V
